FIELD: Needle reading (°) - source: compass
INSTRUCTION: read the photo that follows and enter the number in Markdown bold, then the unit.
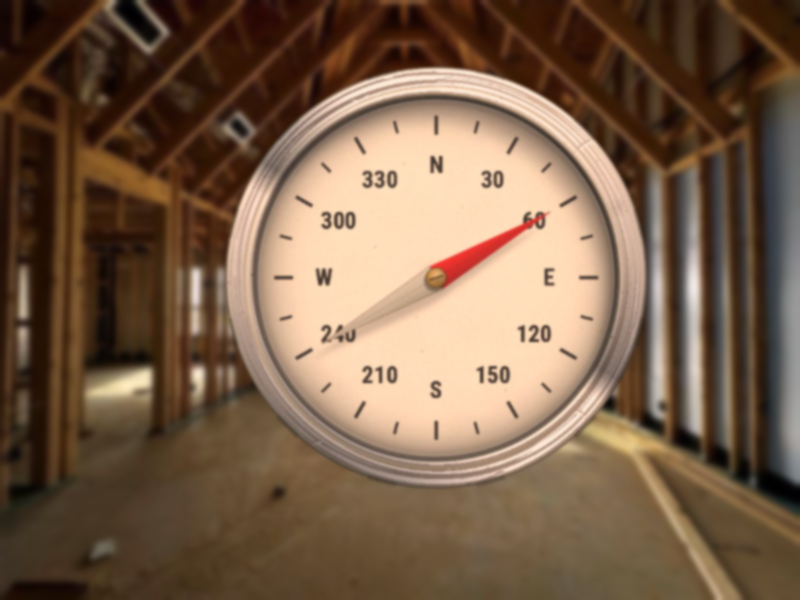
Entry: **60** °
